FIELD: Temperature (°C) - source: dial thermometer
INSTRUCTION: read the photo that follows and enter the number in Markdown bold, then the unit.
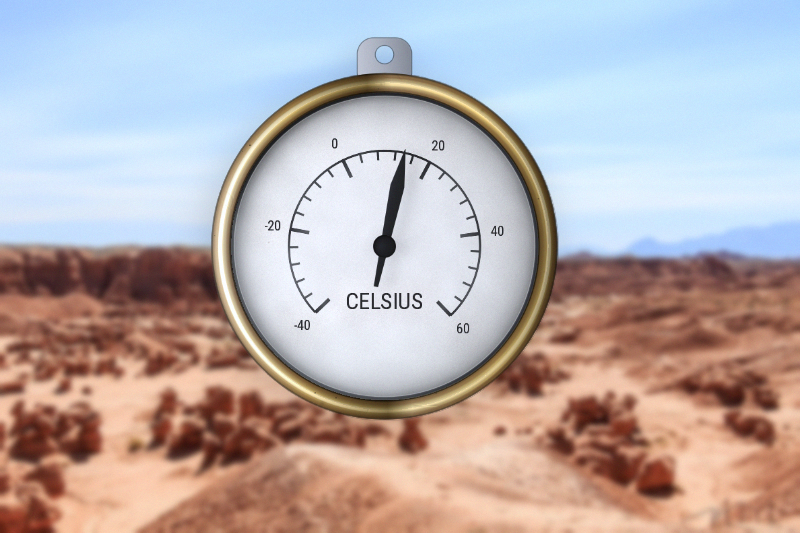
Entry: **14** °C
